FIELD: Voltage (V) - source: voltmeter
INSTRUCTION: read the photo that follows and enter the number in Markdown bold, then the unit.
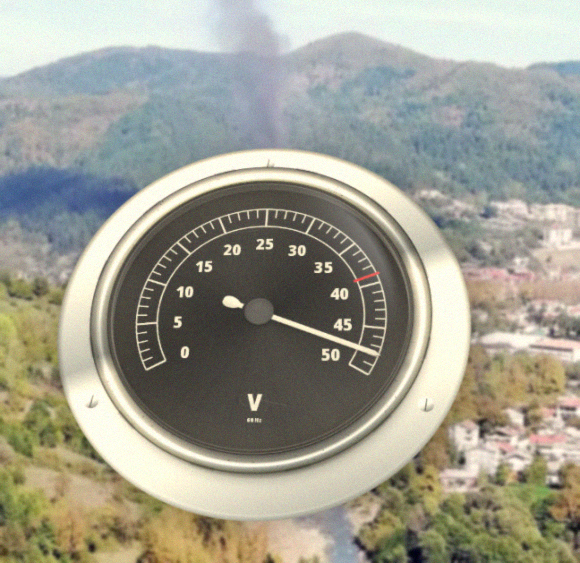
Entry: **48** V
